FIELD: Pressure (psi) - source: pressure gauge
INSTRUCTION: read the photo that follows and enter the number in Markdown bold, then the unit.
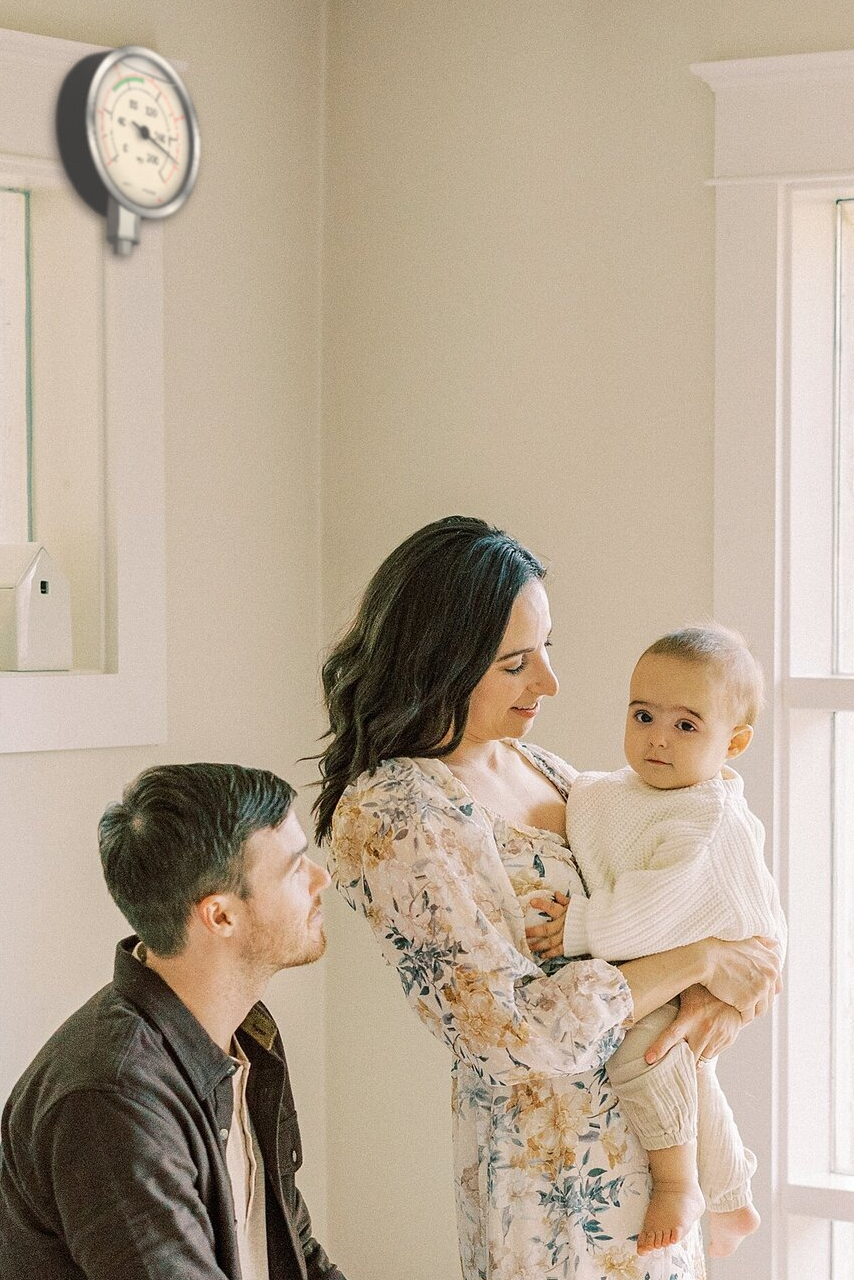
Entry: **180** psi
